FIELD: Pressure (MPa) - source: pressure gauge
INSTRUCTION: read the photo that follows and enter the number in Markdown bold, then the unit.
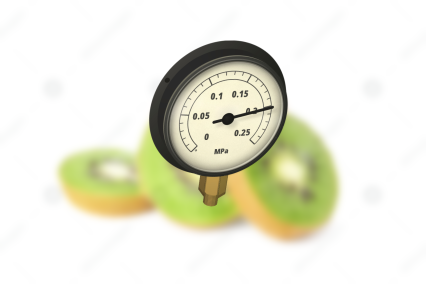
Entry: **0.2** MPa
